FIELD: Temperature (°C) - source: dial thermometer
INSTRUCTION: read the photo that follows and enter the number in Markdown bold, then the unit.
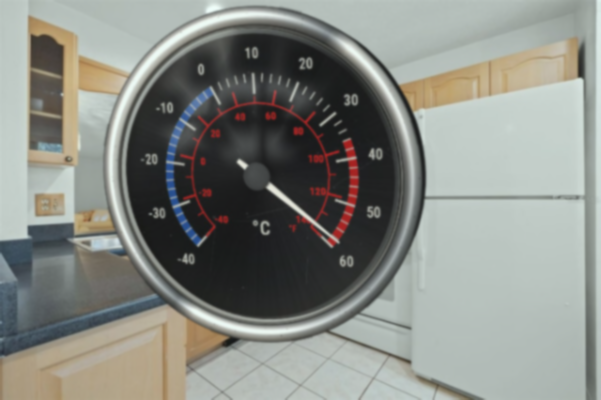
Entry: **58** °C
